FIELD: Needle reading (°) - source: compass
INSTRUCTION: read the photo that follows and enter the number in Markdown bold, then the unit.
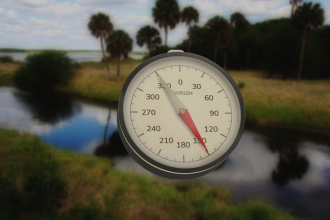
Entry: **150** °
